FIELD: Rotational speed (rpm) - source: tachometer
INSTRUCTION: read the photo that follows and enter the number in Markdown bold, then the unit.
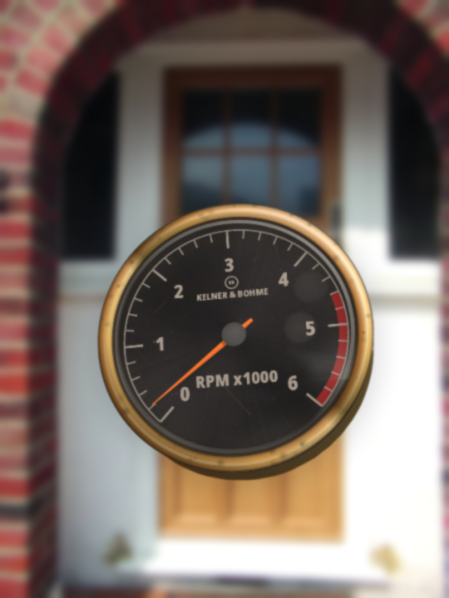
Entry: **200** rpm
